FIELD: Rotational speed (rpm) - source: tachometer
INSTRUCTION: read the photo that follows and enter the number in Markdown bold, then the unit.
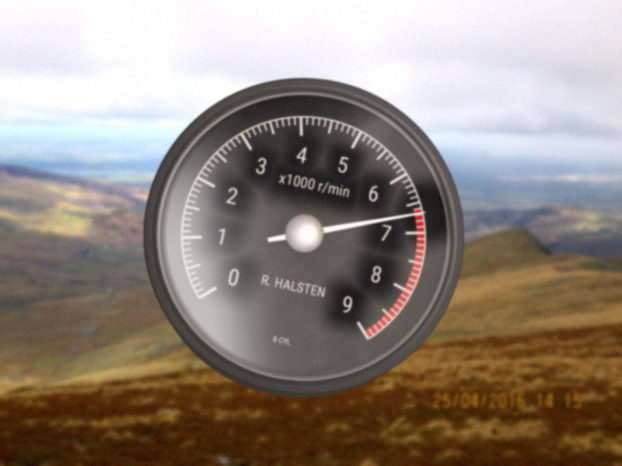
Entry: **6700** rpm
